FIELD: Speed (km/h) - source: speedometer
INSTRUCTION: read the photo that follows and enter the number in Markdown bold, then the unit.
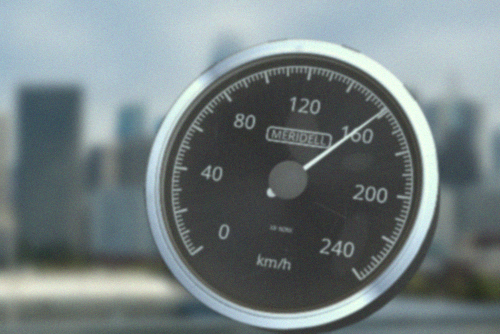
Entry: **160** km/h
